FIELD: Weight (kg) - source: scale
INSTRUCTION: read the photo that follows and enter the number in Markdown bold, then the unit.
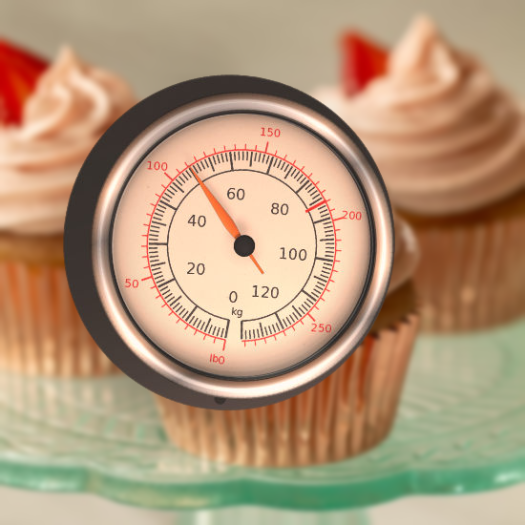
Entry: **50** kg
